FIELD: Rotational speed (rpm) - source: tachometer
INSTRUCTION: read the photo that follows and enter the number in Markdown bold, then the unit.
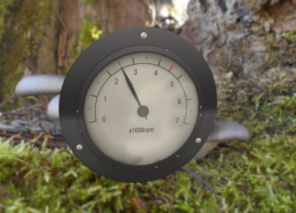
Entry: **2500** rpm
